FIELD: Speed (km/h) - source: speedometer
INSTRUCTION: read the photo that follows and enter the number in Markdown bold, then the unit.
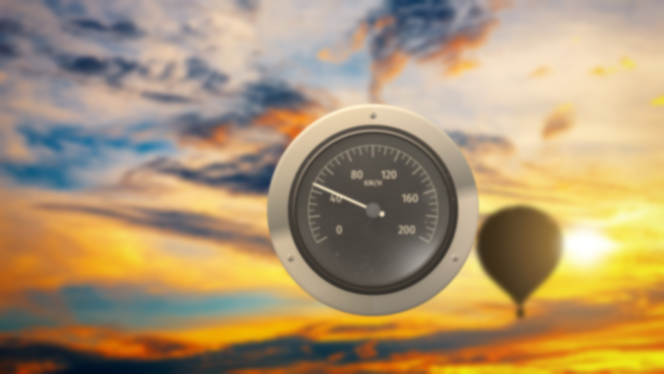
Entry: **45** km/h
